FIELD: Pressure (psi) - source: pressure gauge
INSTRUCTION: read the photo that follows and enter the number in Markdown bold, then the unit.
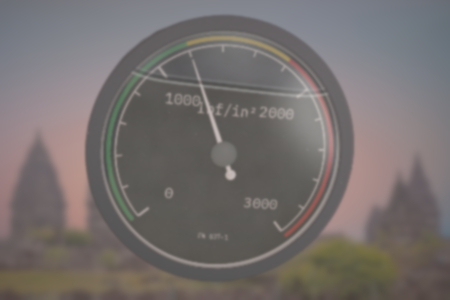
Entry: **1200** psi
